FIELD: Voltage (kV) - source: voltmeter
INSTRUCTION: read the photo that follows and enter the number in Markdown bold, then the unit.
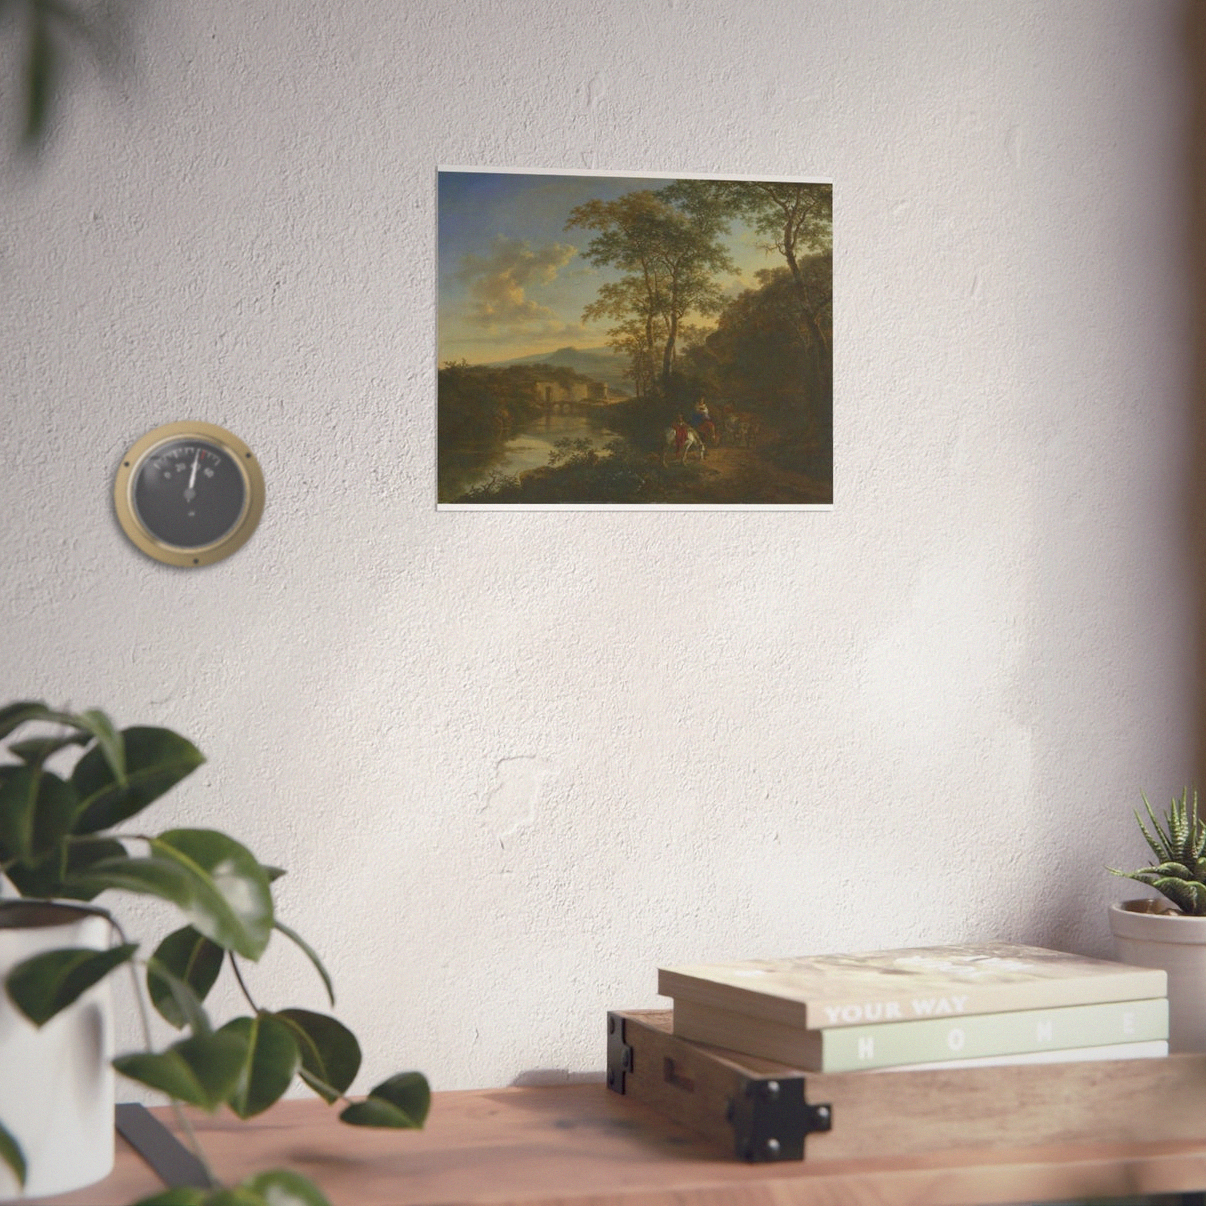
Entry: **40** kV
